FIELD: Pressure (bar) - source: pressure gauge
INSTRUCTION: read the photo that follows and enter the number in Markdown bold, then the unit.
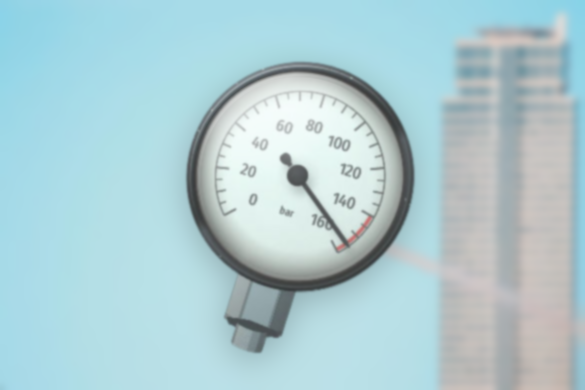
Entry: **155** bar
